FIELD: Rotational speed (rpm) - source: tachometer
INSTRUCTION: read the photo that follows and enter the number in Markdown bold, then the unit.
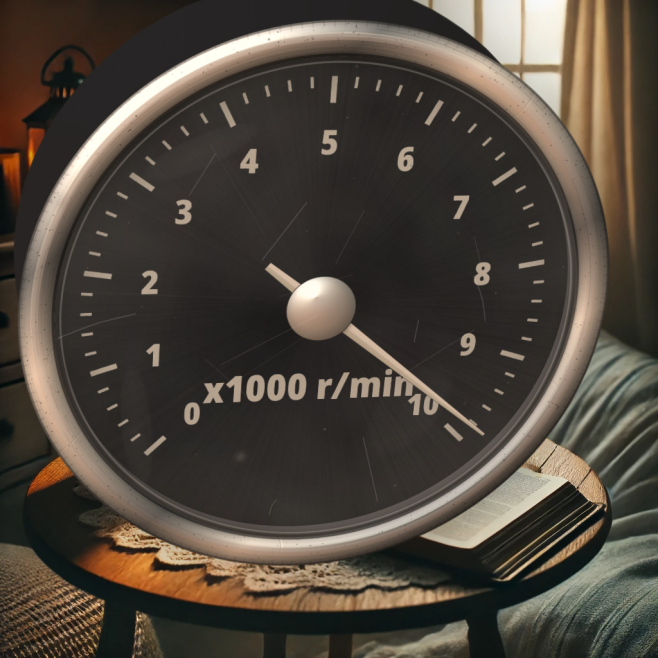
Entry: **9800** rpm
